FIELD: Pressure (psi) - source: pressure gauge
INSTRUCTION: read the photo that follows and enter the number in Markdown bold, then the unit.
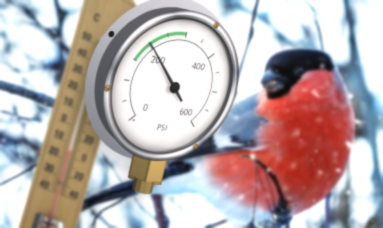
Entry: **200** psi
